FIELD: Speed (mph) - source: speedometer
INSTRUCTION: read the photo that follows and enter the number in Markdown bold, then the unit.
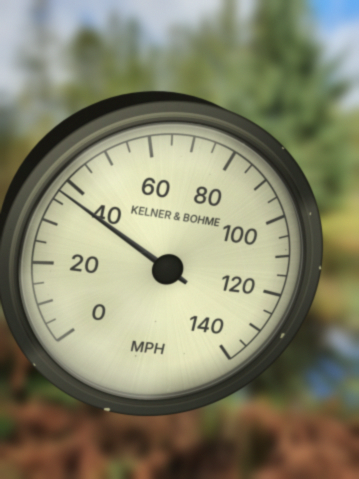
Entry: **37.5** mph
